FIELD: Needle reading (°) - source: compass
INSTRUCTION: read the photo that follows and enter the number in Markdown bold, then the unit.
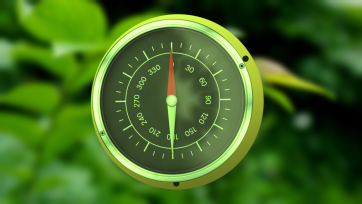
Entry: **0** °
